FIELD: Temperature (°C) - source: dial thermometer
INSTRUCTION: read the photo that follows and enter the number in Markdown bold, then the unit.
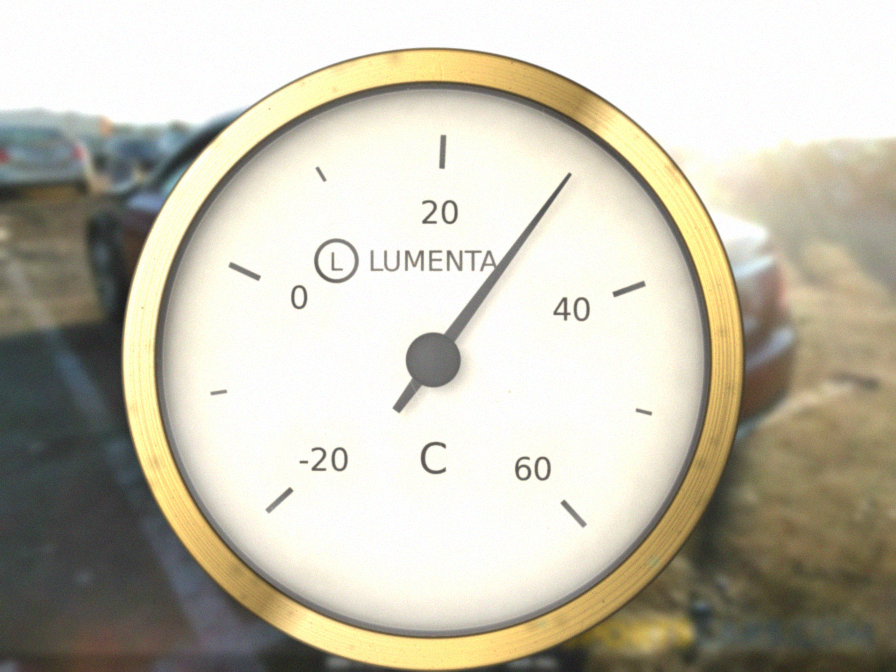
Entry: **30** °C
